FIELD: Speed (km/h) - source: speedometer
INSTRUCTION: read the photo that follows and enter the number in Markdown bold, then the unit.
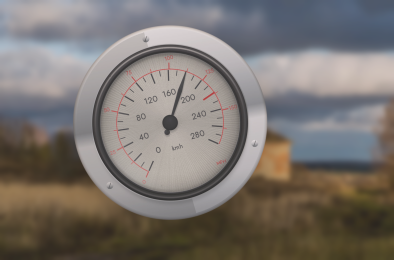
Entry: **180** km/h
